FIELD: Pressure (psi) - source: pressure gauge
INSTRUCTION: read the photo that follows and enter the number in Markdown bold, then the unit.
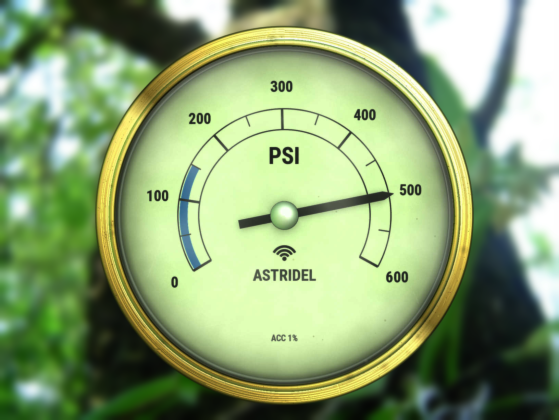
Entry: **500** psi
